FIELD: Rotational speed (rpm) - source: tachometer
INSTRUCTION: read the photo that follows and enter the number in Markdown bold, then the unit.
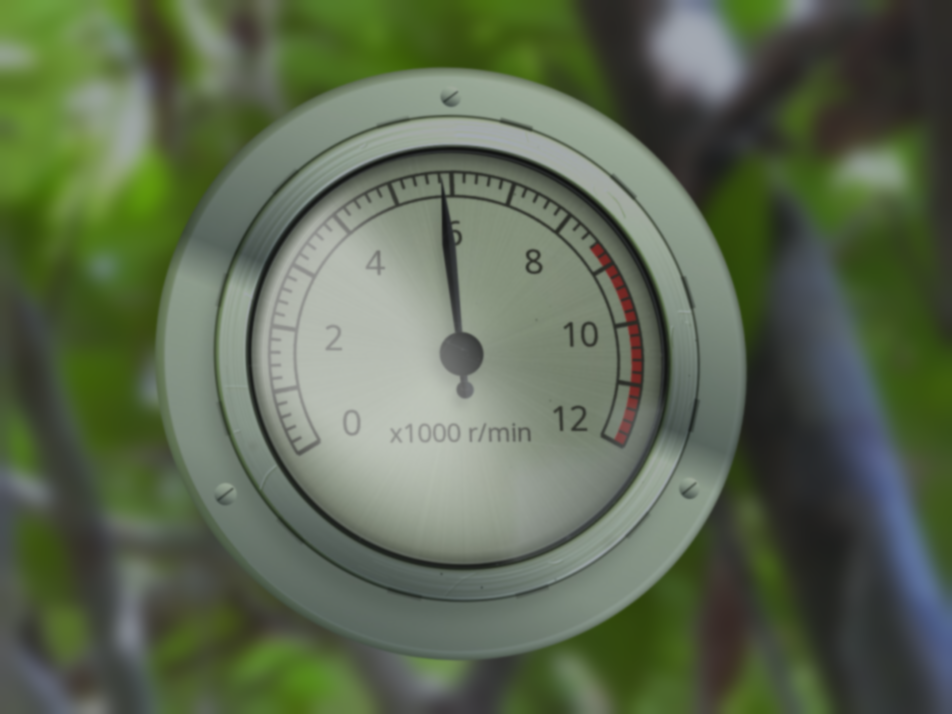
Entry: **5800** rpm
